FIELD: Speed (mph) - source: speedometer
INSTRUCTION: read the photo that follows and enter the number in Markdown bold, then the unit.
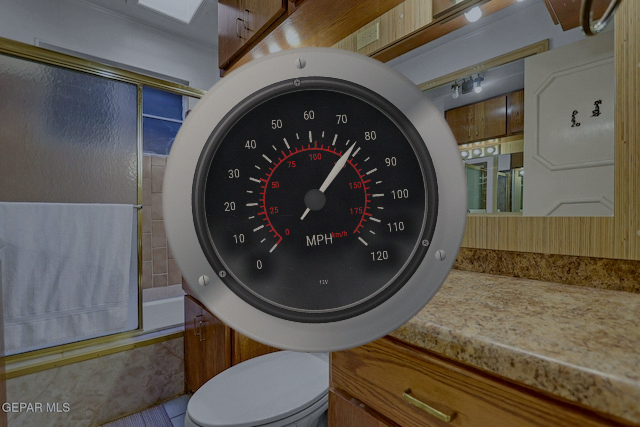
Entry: **77.5** mph
